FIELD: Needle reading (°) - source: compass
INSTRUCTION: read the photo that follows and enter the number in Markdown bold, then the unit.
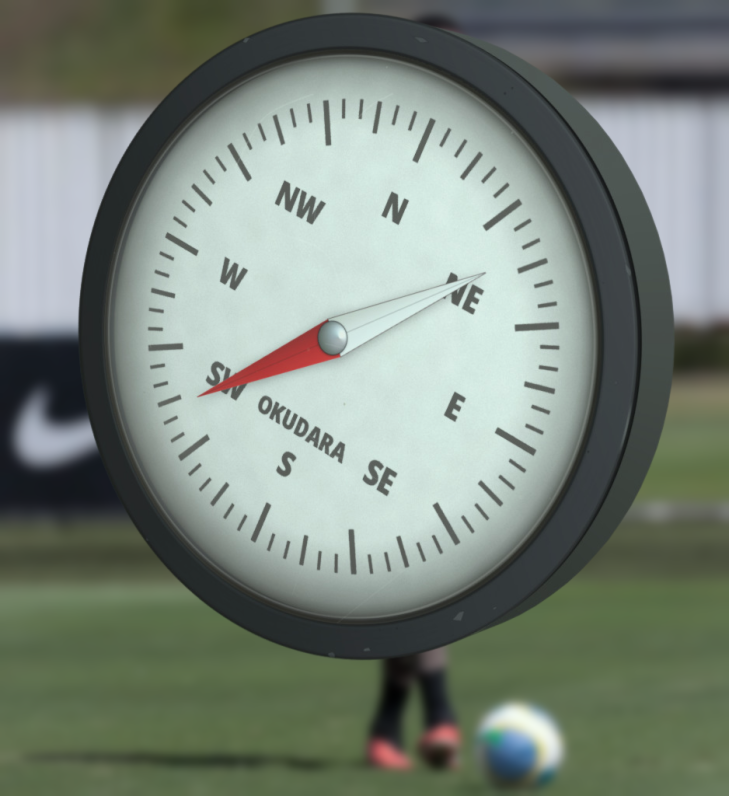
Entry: **222.5** °
